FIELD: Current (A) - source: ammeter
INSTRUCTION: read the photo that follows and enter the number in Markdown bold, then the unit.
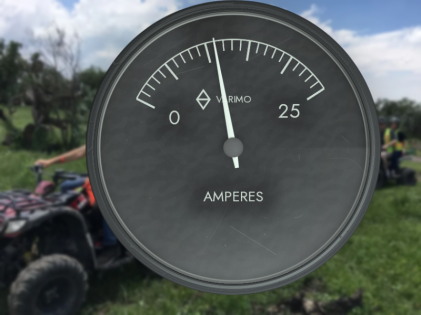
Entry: **11** A
